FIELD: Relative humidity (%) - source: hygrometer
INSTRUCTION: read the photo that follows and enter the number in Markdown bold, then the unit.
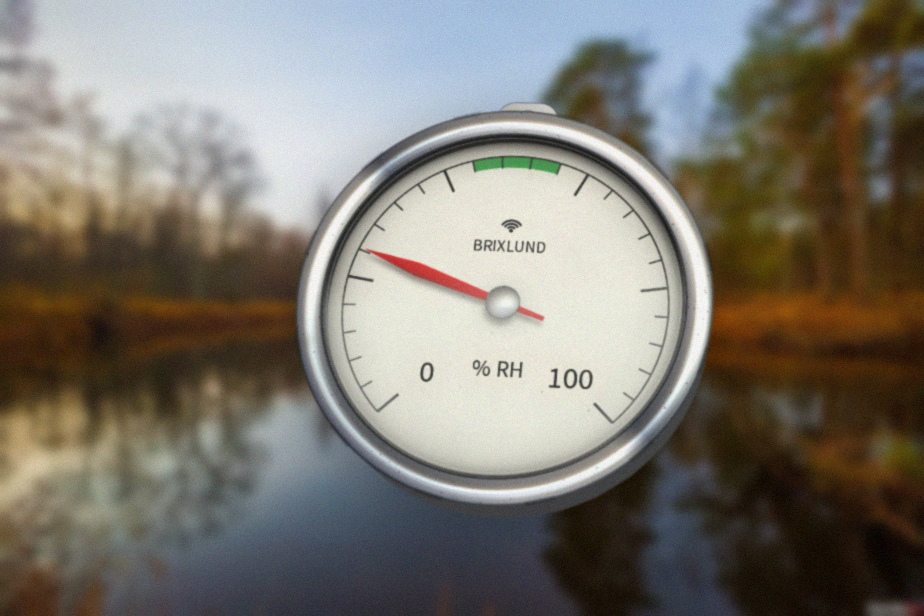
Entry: **24** %
